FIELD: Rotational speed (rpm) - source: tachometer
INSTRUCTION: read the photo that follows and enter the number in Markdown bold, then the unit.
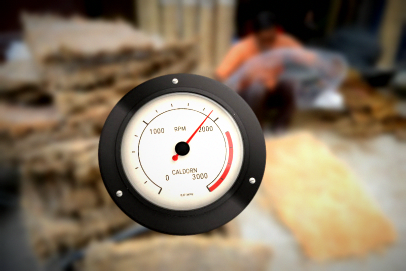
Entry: **1900** rpm
